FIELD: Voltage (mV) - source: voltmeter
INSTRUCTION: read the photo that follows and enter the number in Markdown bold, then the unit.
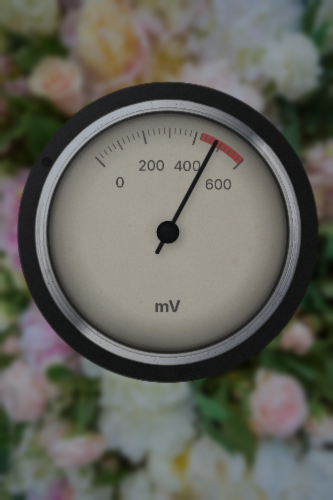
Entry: **480** mV
